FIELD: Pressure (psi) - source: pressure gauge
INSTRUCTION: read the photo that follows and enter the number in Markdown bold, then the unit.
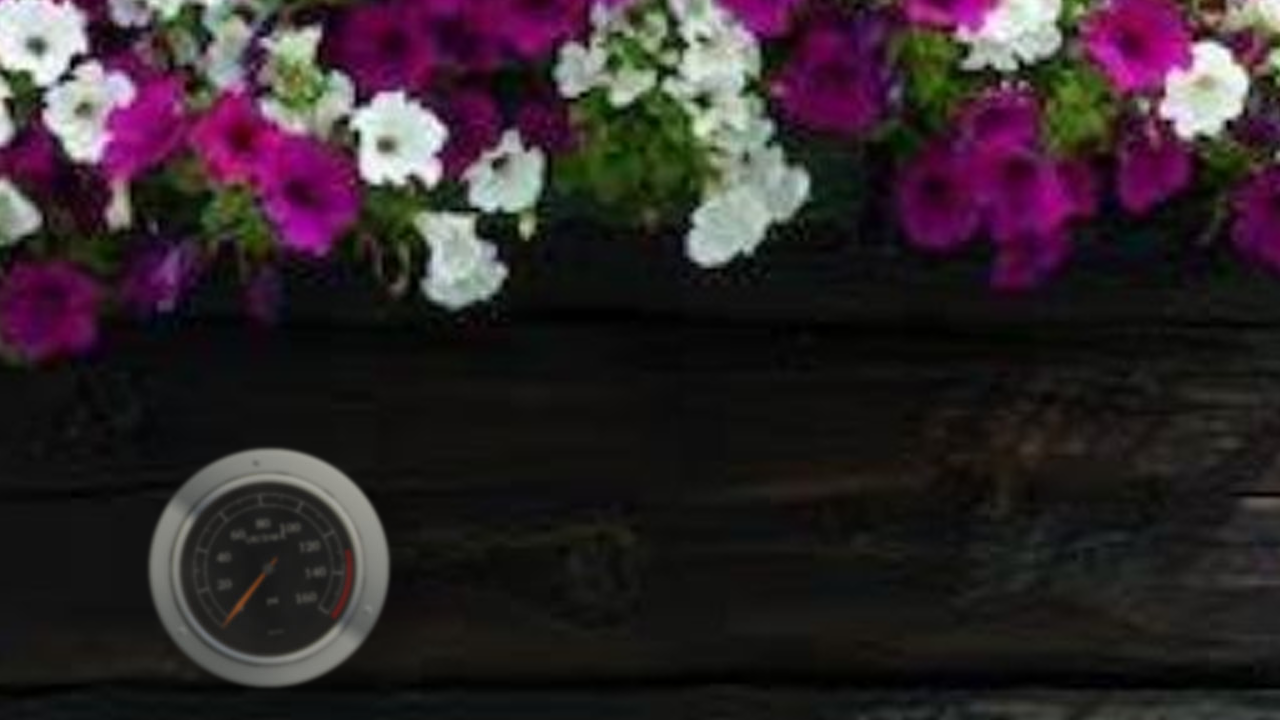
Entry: **0** psi
